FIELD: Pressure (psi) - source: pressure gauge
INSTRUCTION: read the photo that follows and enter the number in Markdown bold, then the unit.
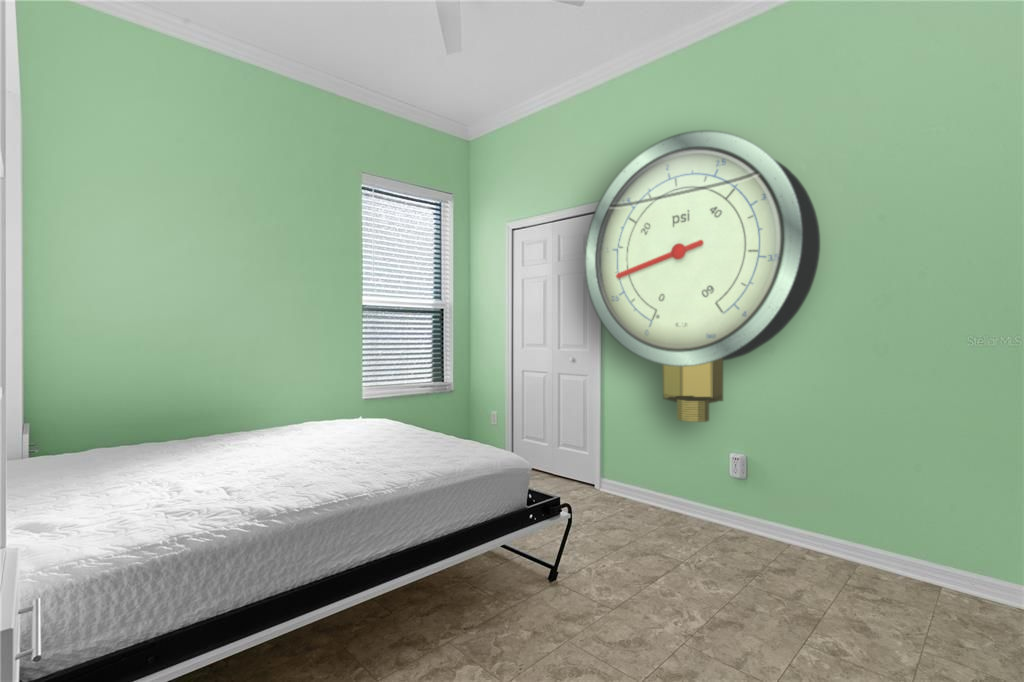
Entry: **10** psi
